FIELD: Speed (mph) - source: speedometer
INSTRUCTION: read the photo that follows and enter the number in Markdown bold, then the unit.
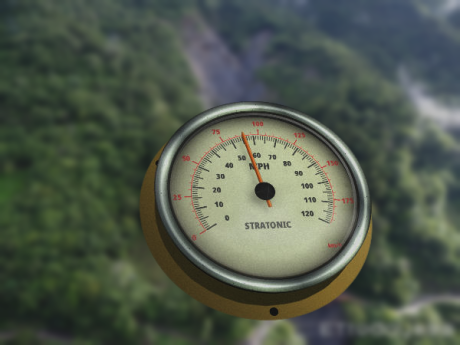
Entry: **55** mph
